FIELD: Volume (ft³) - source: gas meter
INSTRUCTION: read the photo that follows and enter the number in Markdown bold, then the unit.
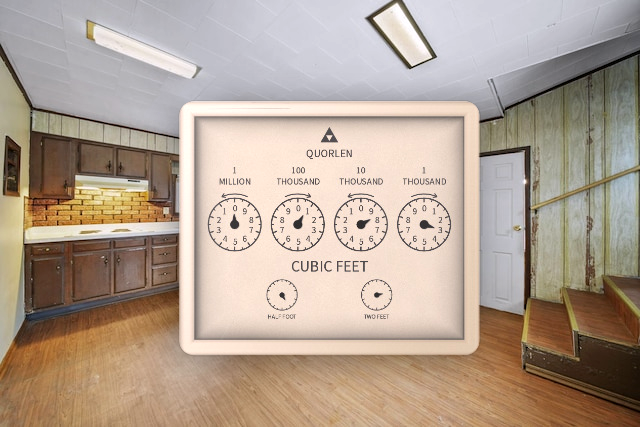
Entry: **8300** ft³
